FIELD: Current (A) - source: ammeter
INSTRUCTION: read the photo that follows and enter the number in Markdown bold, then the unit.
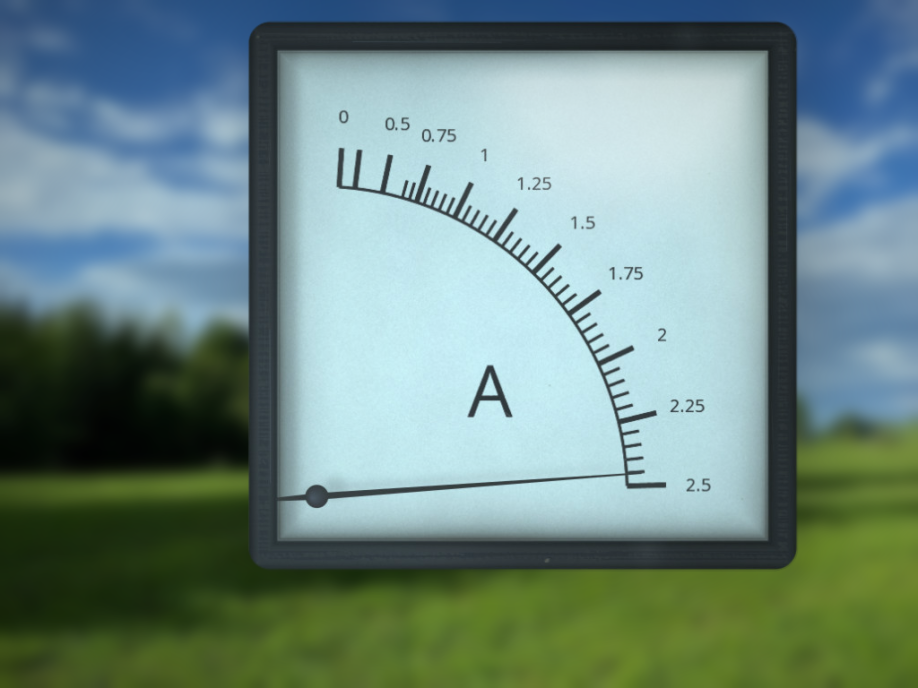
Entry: **2.45** A
